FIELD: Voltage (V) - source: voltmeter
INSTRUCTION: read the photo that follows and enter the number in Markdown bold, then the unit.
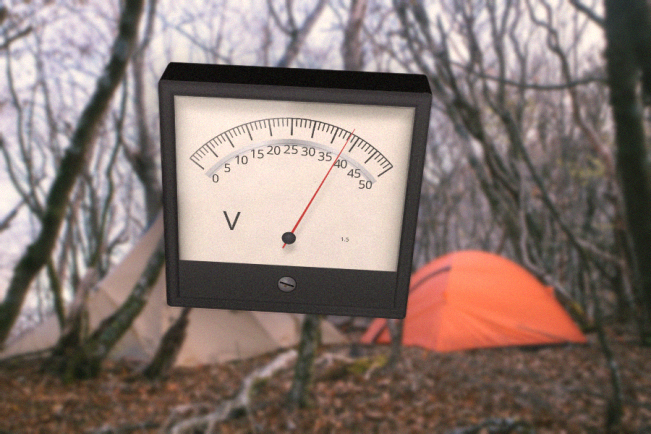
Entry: **38** V
